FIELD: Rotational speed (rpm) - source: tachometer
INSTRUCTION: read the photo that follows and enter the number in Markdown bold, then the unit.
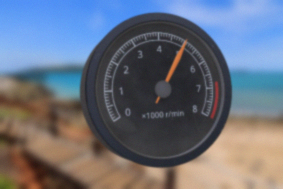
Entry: **5000** rpm
